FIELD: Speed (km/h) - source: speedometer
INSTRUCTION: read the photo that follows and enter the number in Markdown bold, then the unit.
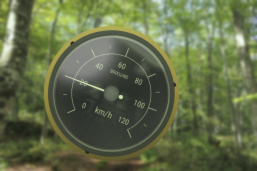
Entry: **20** km/h
